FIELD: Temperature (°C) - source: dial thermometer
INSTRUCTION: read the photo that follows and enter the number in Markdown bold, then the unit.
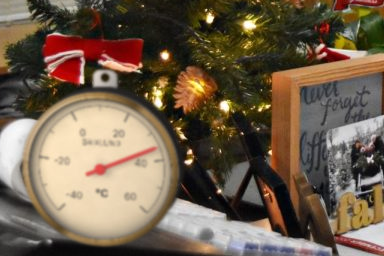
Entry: **35** °C
